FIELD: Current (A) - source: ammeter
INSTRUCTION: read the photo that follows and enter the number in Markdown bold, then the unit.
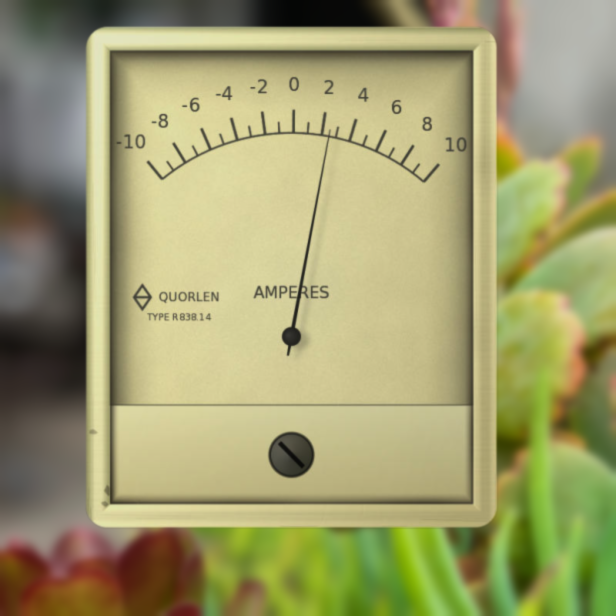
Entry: **2.5** A
